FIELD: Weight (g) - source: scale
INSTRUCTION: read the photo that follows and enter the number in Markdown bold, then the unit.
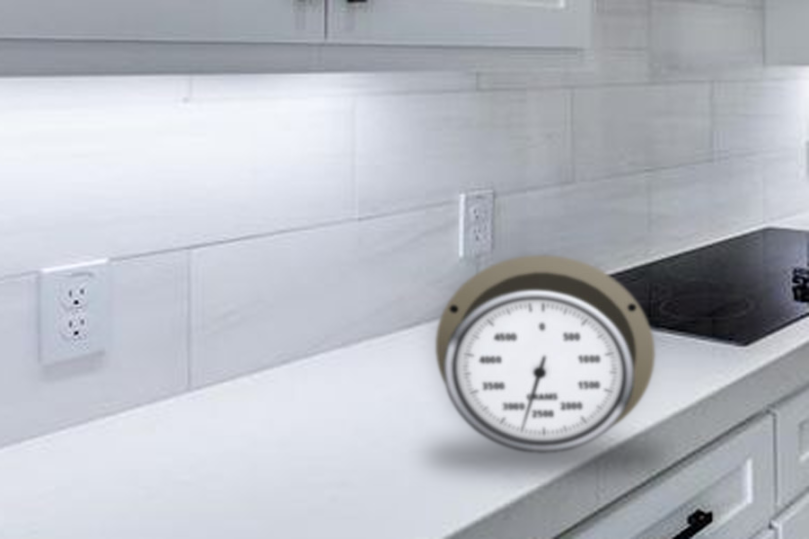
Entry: **2750** g
